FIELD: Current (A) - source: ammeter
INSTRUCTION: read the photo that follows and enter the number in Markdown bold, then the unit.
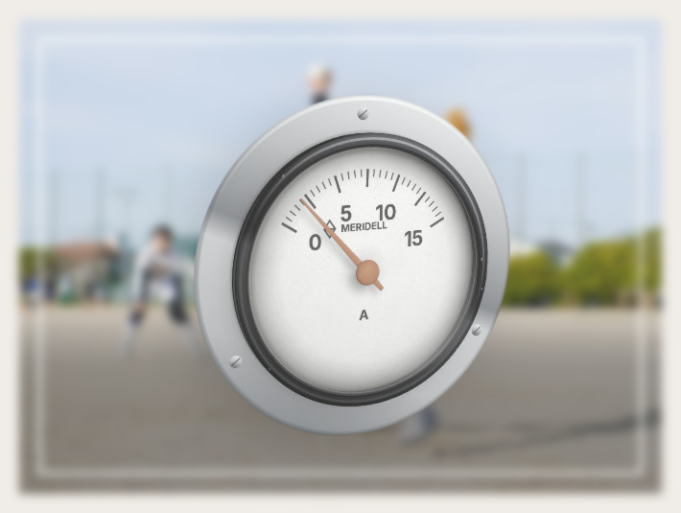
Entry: **2** A
